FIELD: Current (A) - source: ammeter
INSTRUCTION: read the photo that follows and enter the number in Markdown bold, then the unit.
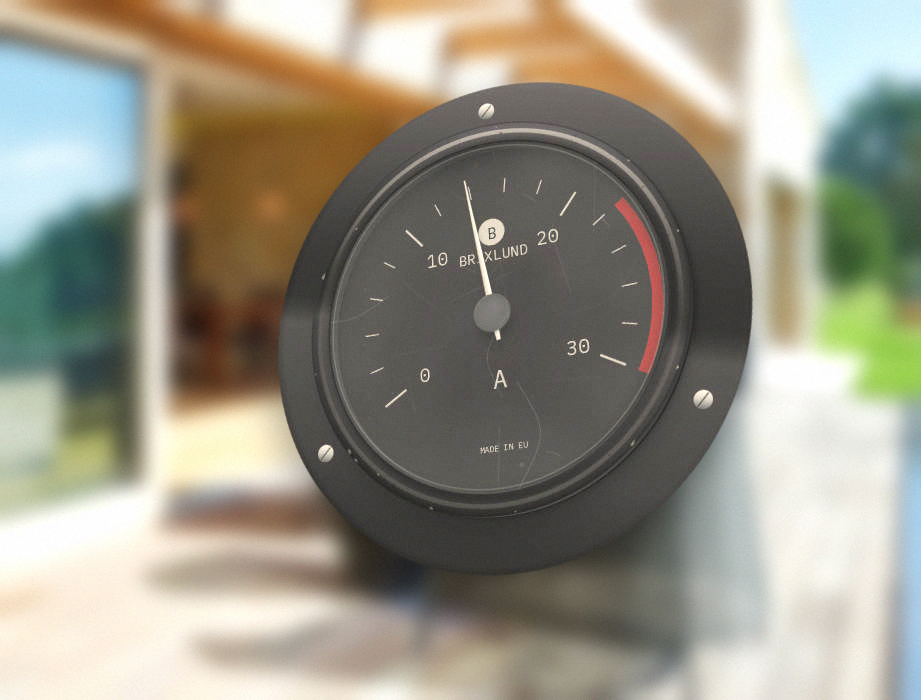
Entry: **14** A
